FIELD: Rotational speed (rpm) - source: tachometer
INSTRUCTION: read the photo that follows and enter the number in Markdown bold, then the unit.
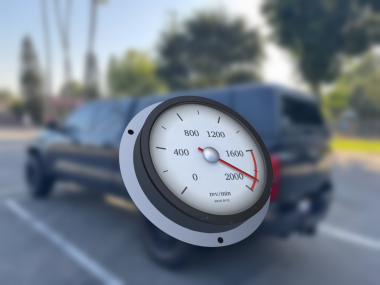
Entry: **1900** rpm
